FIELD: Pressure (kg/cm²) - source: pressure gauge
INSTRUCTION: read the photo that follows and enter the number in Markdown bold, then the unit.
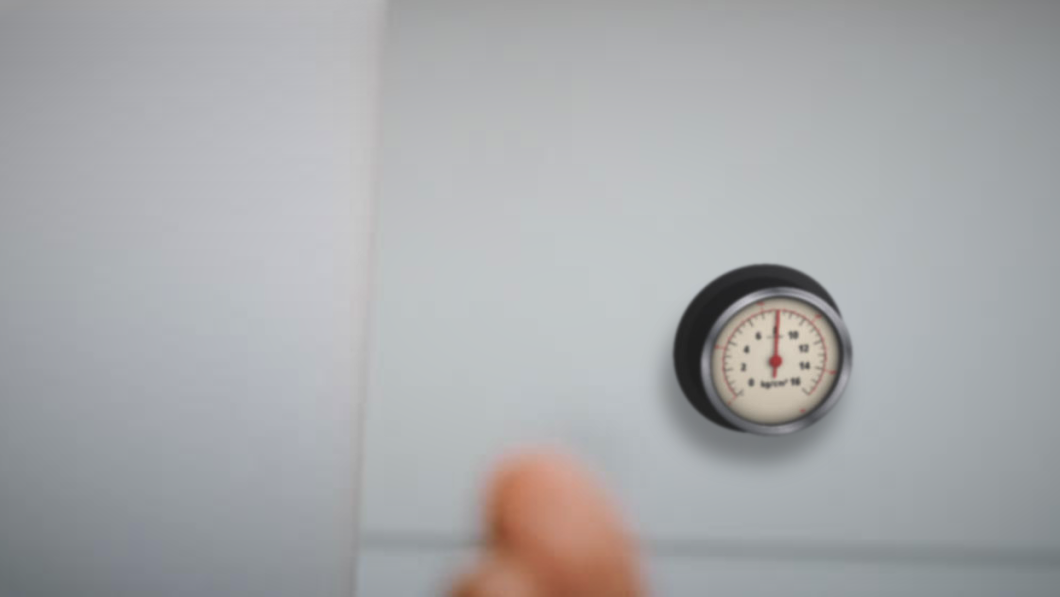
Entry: **8** kg/cm²
